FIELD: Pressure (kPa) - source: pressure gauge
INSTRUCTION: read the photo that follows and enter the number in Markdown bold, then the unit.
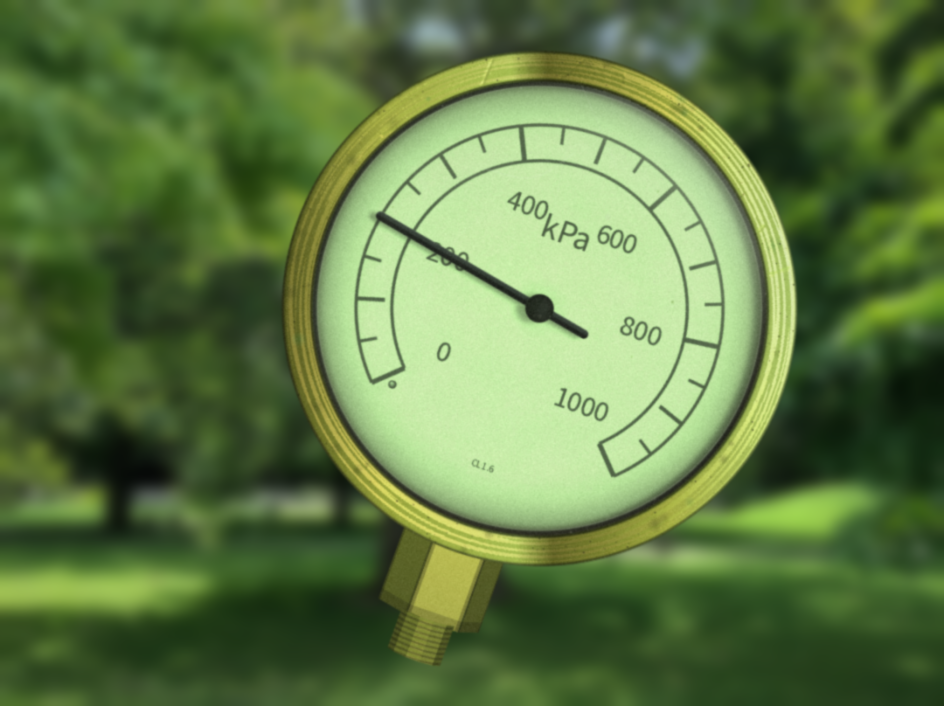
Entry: **200** kPa
